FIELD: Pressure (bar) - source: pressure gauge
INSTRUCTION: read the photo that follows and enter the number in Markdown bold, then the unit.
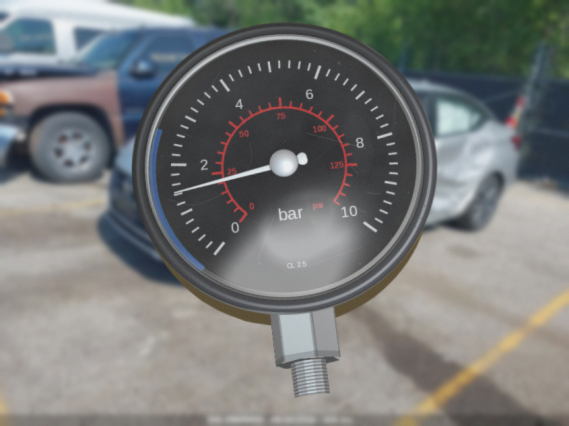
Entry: **1.4** bar
